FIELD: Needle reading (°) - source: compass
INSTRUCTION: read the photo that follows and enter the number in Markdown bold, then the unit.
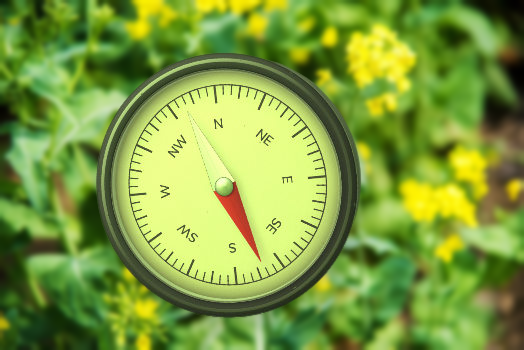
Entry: **160** °
